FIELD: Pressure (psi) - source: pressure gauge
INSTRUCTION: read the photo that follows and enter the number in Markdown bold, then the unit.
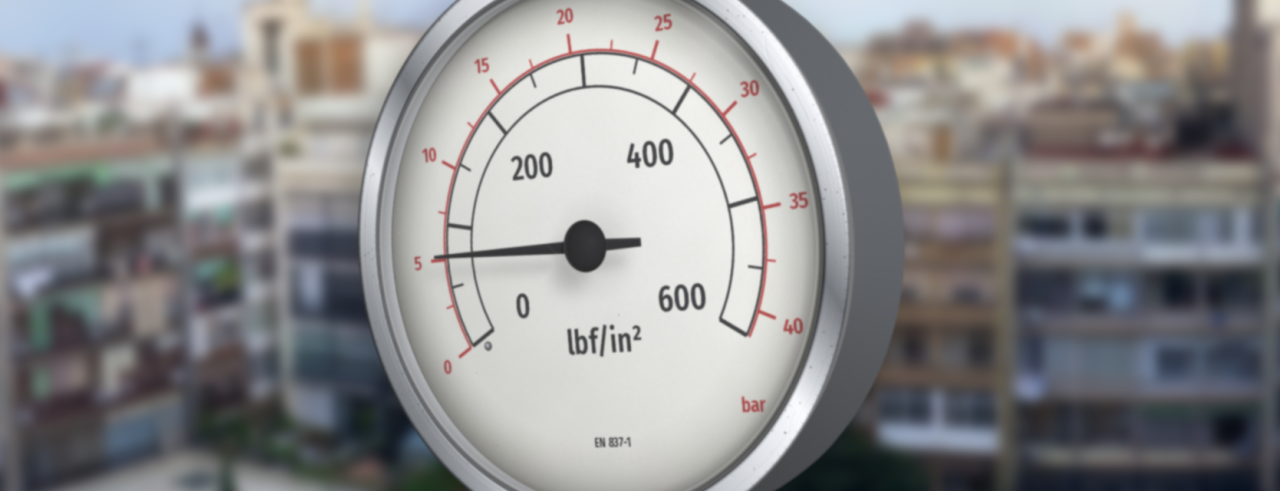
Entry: **75** psi
